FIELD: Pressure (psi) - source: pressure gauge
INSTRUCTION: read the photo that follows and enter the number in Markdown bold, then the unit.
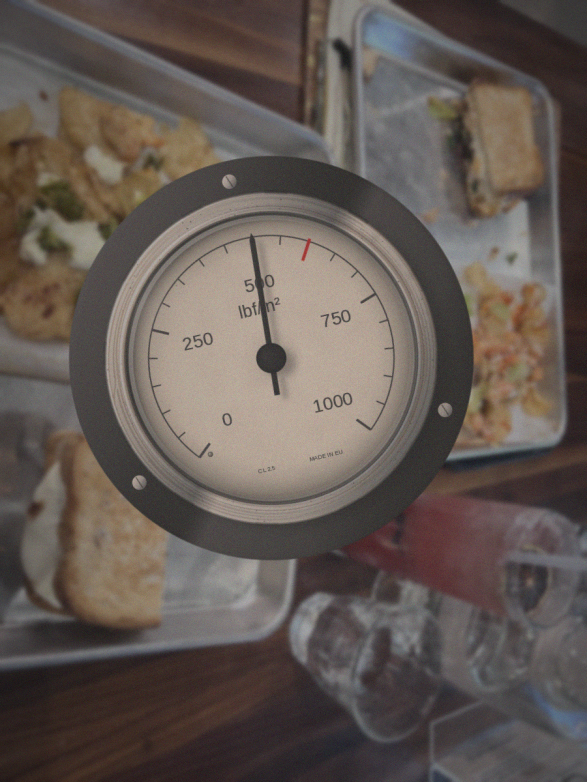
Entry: **500** psi
